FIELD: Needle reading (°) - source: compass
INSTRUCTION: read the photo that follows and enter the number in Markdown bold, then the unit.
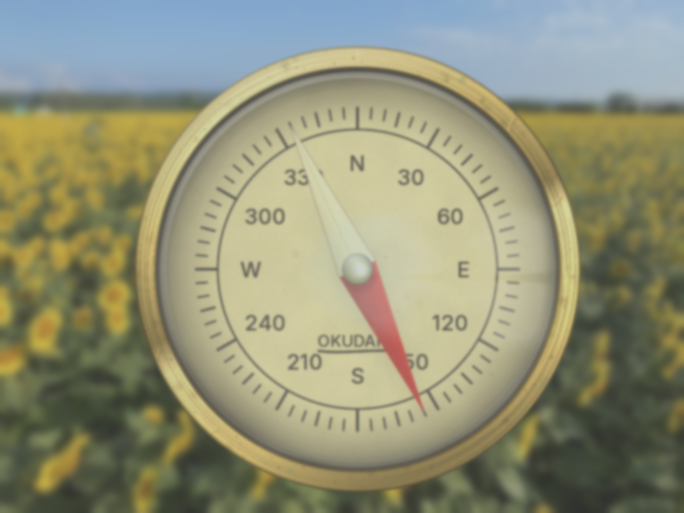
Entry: **155** °
